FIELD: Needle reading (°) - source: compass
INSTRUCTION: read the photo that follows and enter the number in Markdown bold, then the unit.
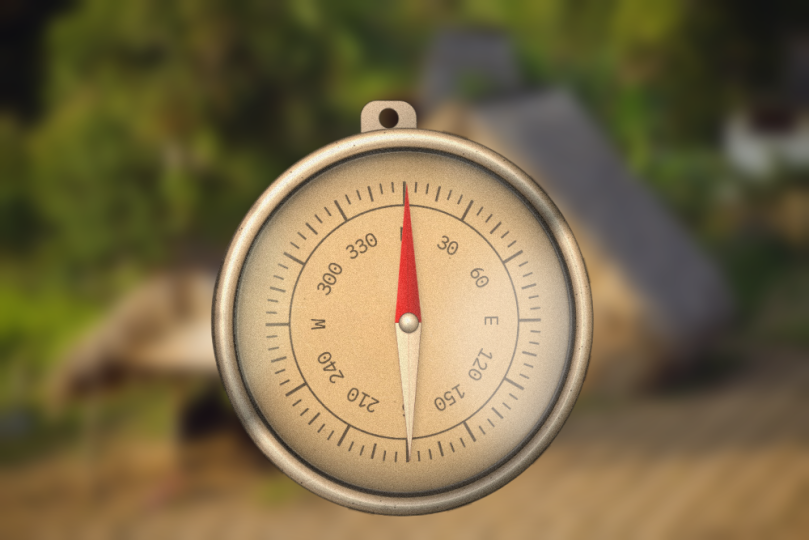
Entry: **0** °
